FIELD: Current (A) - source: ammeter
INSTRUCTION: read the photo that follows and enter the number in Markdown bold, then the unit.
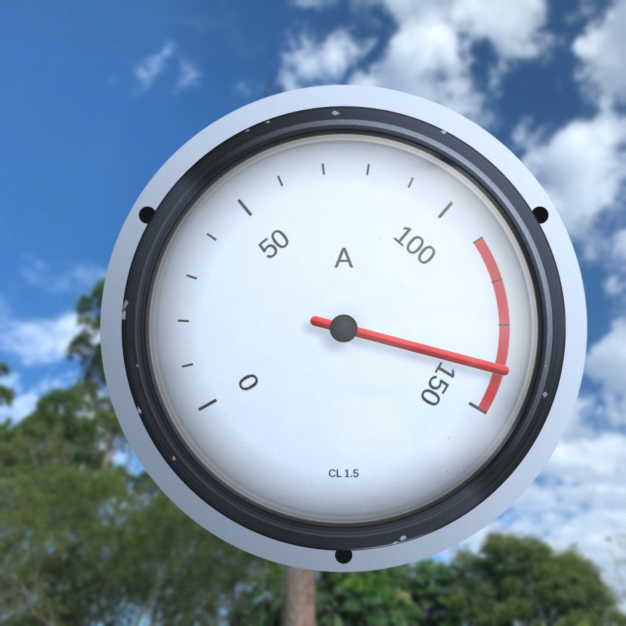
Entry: **140** A
